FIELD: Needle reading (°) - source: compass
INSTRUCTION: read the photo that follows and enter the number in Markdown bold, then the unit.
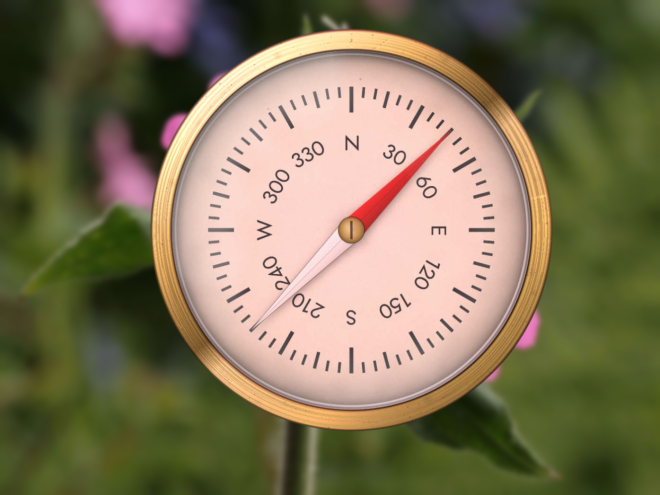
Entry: **45** °
